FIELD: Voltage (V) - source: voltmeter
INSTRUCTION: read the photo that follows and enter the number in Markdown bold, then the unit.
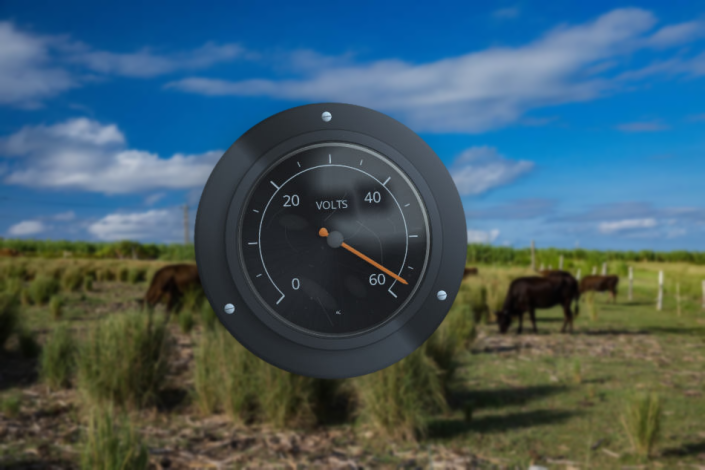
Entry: **57.5** V
